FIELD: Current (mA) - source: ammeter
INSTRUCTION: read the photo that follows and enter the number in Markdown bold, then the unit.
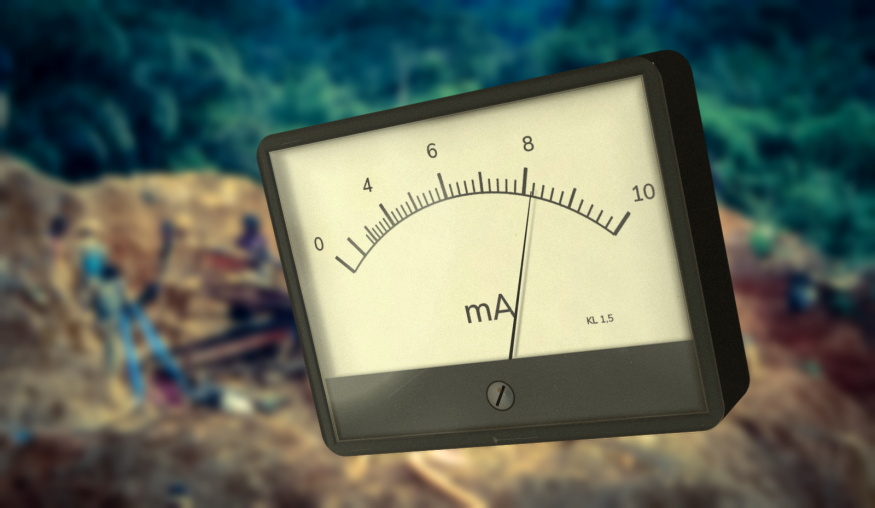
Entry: **8.2** mA
